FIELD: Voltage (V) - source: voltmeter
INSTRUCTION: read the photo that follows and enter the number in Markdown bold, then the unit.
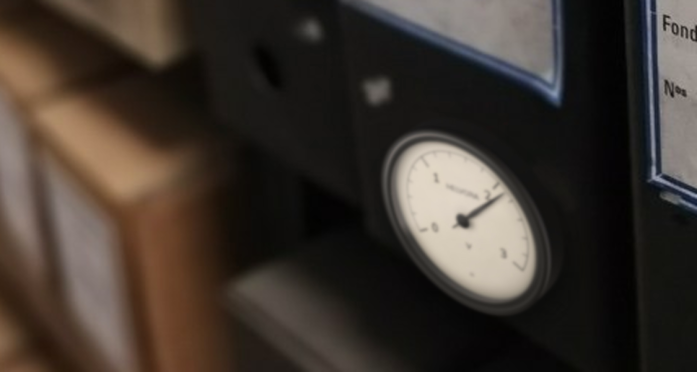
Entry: **2.1** V
